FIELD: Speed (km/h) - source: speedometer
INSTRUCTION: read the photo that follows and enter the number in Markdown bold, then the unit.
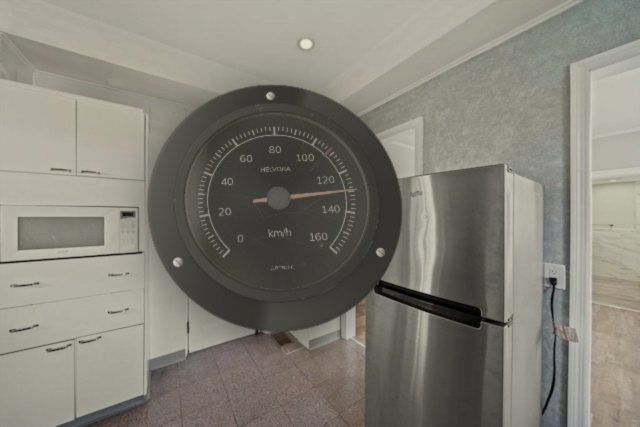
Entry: **130** km/h
